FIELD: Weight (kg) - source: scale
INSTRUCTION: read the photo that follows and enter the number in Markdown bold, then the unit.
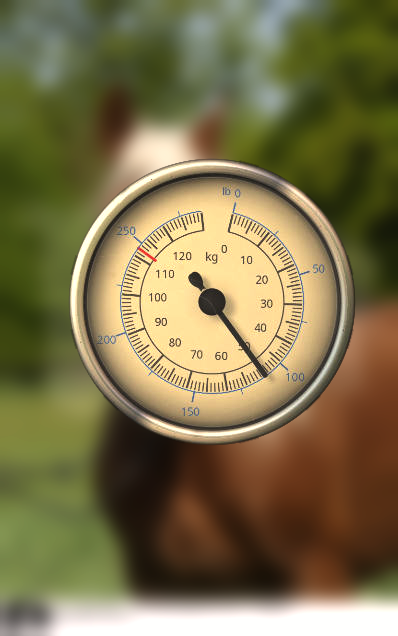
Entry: **50** kg
